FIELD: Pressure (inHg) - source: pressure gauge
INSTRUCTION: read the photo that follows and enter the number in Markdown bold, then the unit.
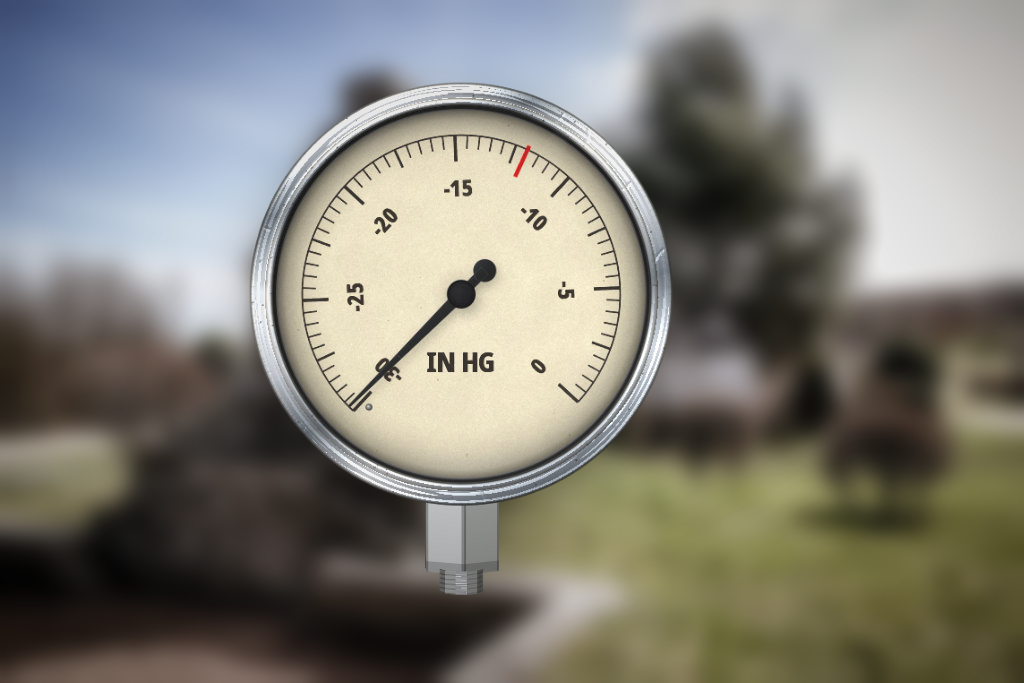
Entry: **-29.75** inHg
